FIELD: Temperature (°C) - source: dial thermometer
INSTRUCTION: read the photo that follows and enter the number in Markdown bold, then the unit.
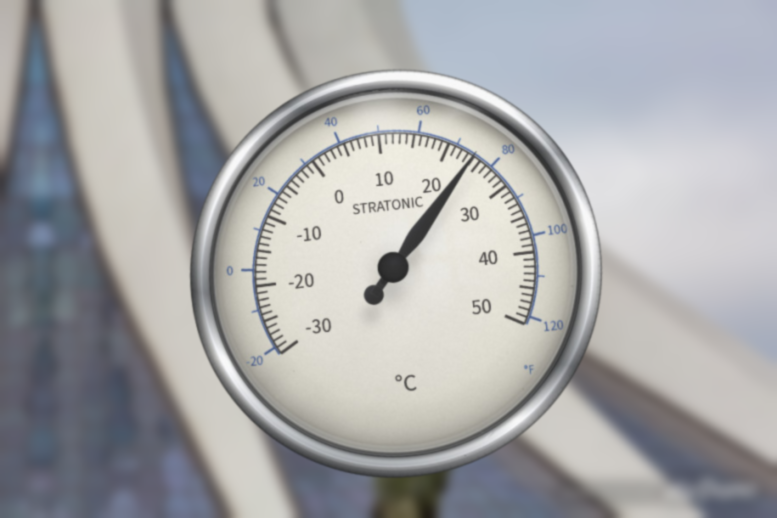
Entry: **24** °C
